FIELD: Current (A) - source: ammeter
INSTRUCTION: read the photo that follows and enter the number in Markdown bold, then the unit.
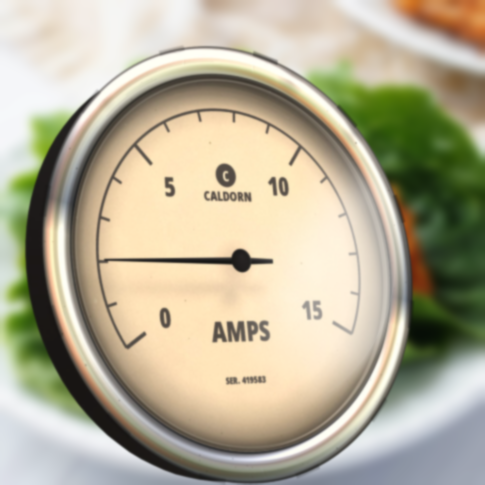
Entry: **2** A
